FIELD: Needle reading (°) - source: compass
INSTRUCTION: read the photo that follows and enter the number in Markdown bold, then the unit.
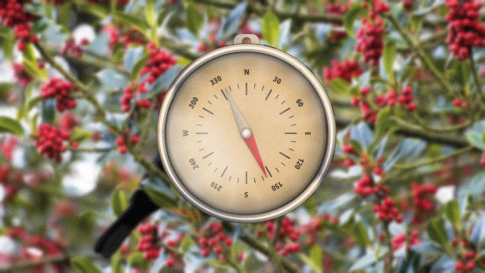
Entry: **155** °
